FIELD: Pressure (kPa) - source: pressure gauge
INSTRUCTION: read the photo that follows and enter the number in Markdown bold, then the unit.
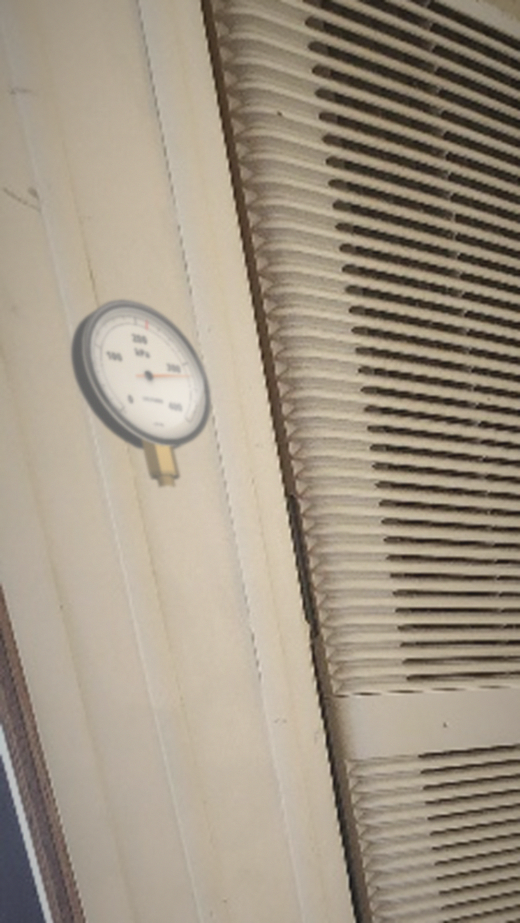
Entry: **320** kPa
